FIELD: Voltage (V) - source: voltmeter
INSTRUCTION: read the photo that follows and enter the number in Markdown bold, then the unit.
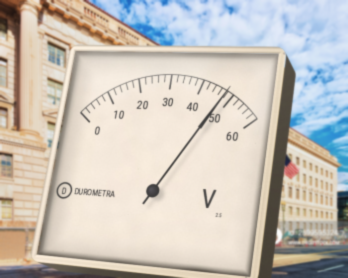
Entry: **48** V
